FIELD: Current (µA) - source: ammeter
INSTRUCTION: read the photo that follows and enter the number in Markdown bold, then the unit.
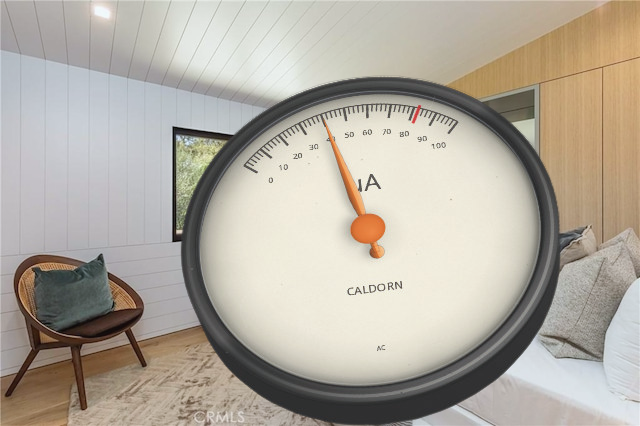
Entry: **40** µA
